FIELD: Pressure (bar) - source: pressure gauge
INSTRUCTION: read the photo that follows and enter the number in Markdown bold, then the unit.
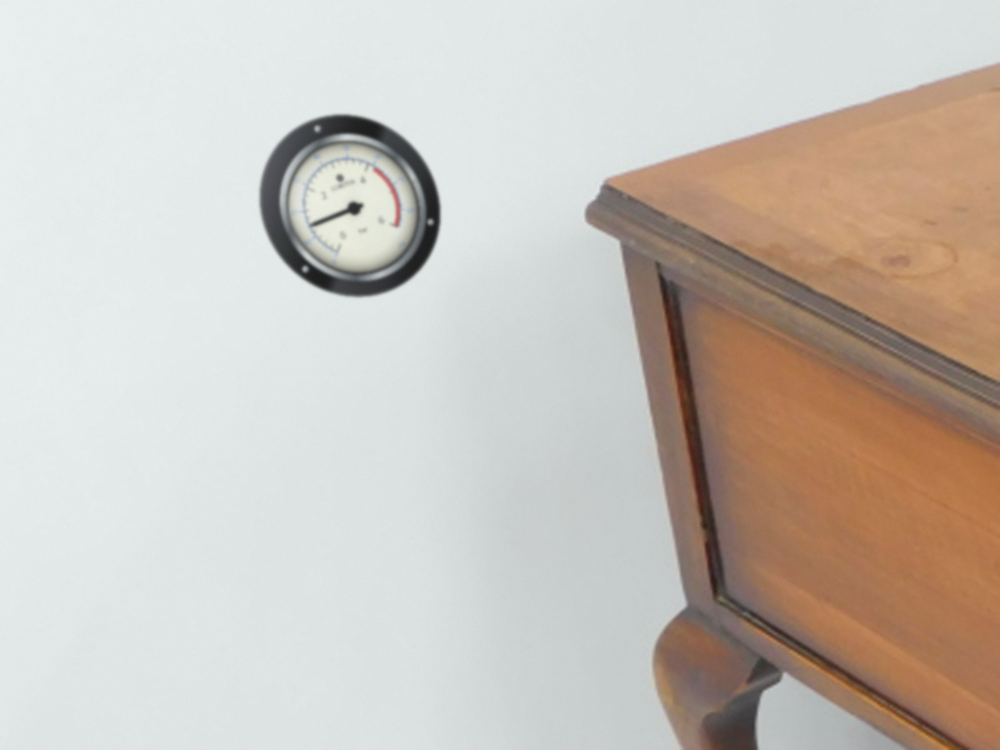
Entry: **1** bar
